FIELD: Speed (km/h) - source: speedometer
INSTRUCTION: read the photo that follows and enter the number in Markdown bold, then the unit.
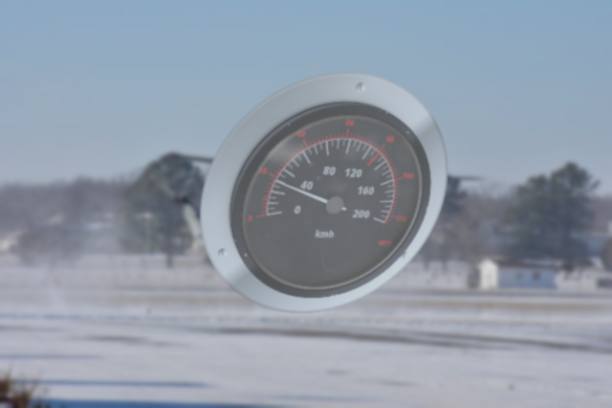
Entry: **30** km/h
